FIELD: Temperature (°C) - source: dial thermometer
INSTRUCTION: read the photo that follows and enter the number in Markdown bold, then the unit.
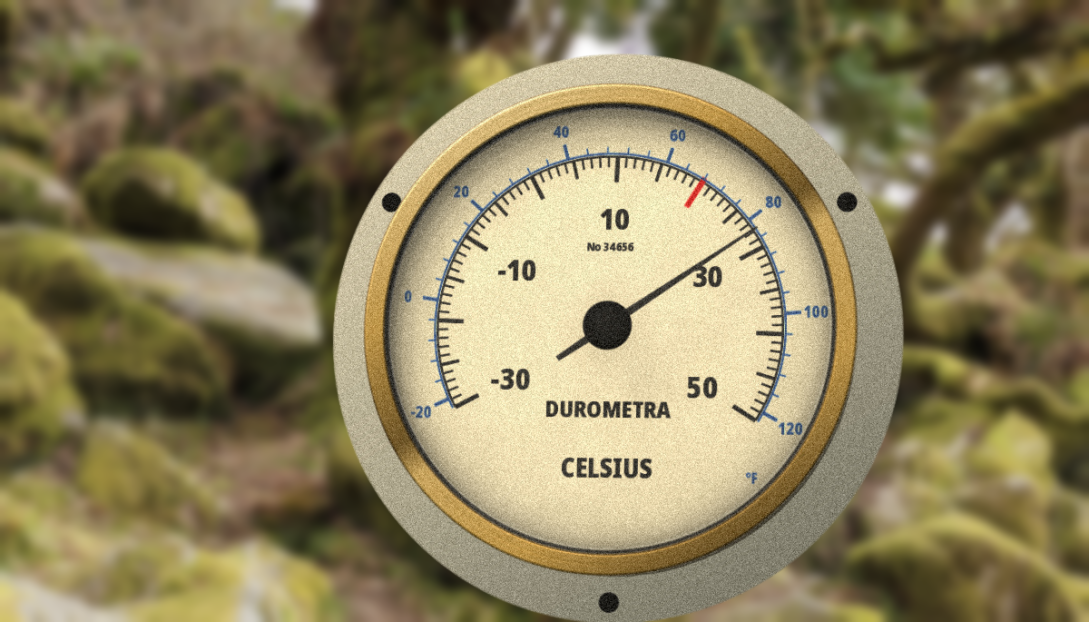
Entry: **28** °C
